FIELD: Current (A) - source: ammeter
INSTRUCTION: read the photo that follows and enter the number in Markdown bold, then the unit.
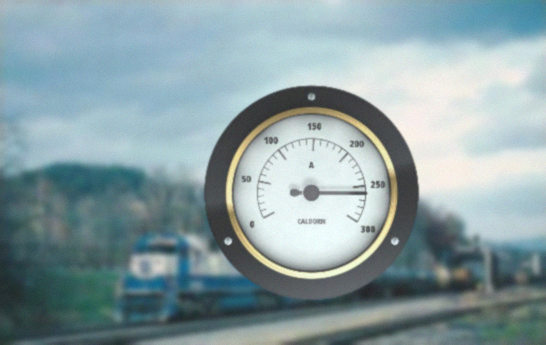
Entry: **260** A
